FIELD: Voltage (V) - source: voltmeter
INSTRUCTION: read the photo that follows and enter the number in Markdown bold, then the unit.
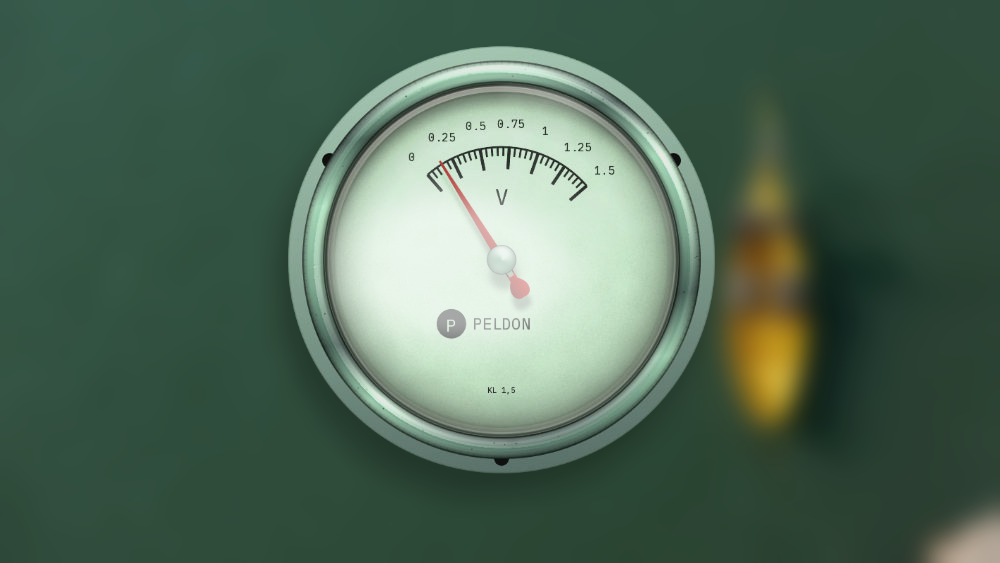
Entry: **0.15** V
